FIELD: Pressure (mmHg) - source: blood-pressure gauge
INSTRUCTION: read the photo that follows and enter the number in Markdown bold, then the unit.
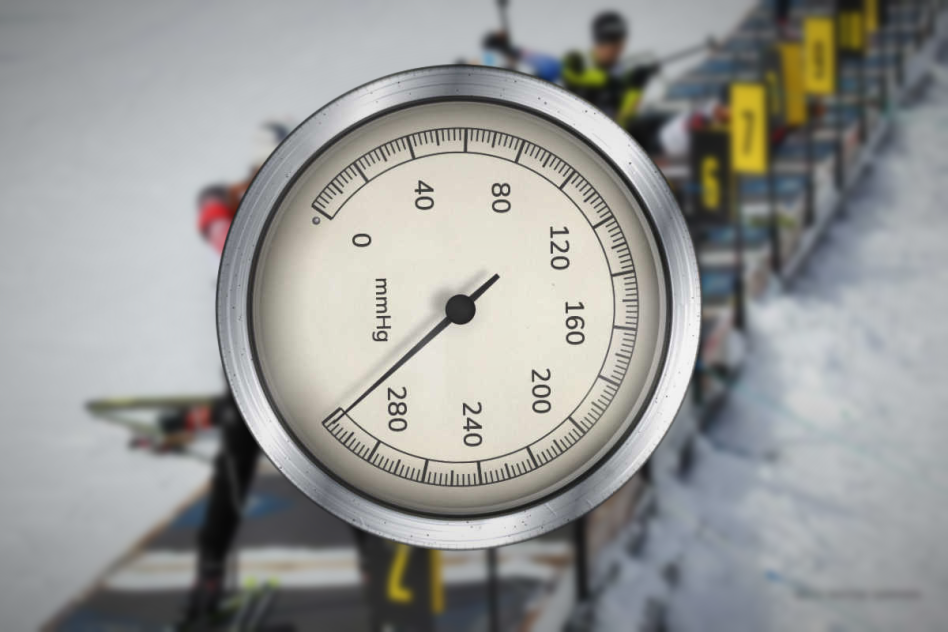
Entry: **298** mmHg
